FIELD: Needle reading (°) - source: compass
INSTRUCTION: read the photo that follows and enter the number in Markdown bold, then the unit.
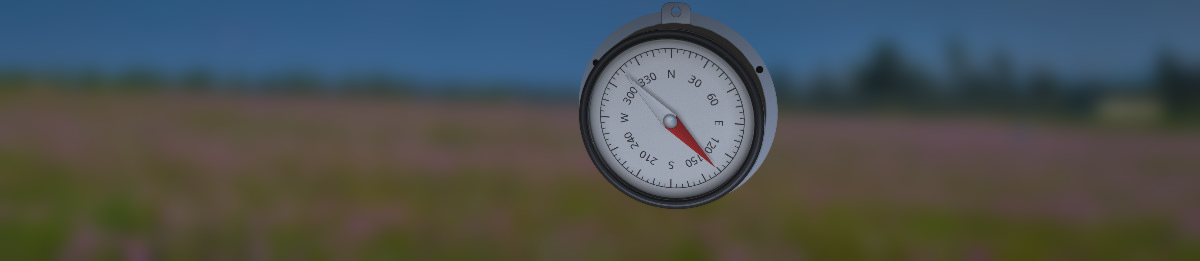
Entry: **135** °
